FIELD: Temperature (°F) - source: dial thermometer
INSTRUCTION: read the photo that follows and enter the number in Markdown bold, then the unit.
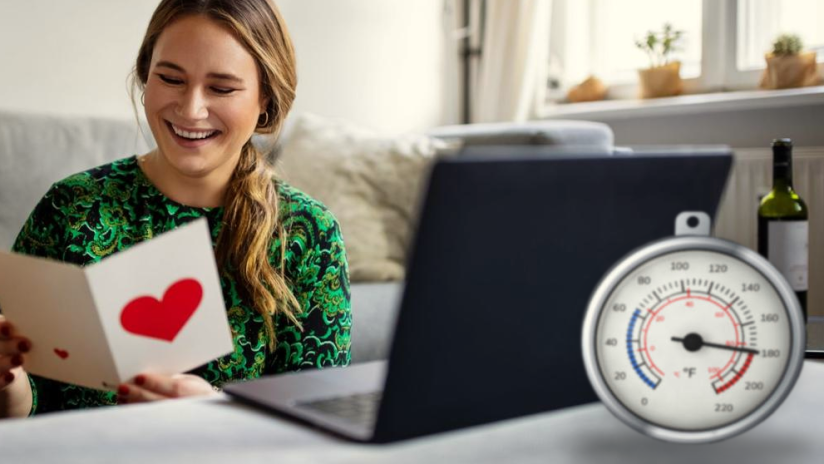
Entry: **180** °F
